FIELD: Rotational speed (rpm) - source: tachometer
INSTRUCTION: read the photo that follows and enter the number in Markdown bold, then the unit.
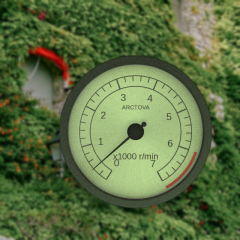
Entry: **400** rpm
